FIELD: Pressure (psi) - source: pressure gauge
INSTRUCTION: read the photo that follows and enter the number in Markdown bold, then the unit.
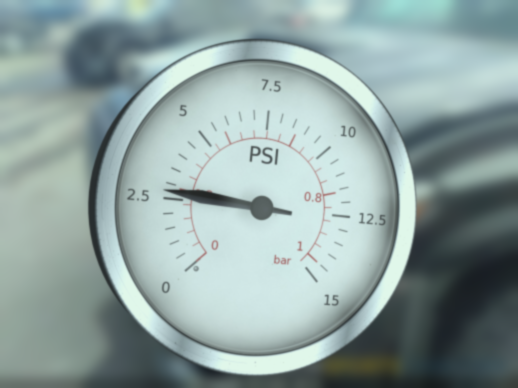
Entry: **2.75** psi
